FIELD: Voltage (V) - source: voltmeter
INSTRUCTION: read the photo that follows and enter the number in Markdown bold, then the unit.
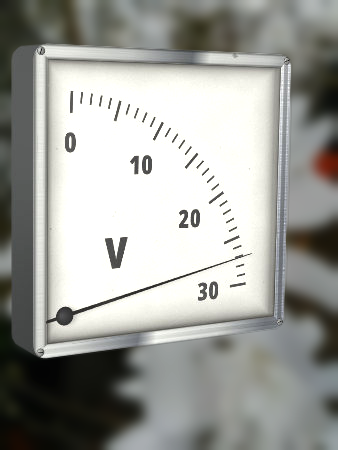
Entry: **27** V
